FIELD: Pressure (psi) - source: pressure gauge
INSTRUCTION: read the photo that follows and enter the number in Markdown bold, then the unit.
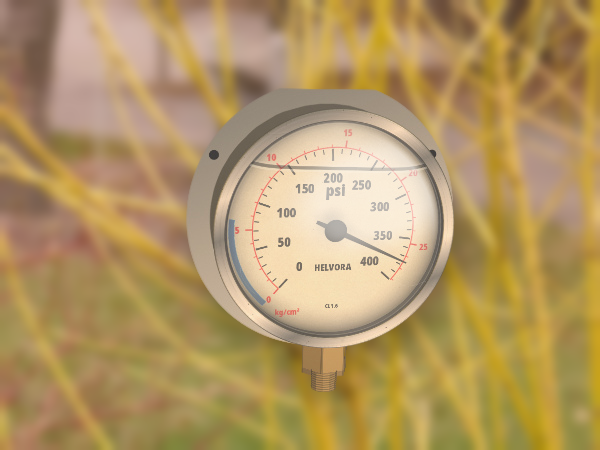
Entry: **375** psi
